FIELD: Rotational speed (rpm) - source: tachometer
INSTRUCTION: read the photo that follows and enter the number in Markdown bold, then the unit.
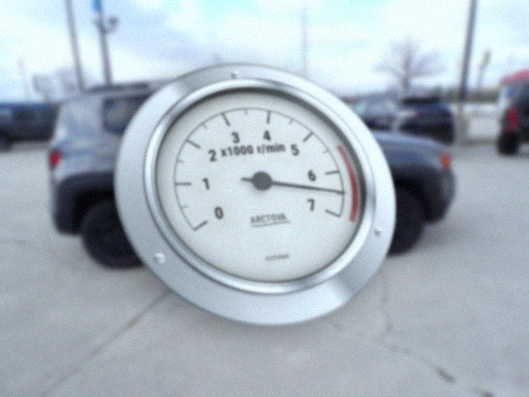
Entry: **6500** rpm
